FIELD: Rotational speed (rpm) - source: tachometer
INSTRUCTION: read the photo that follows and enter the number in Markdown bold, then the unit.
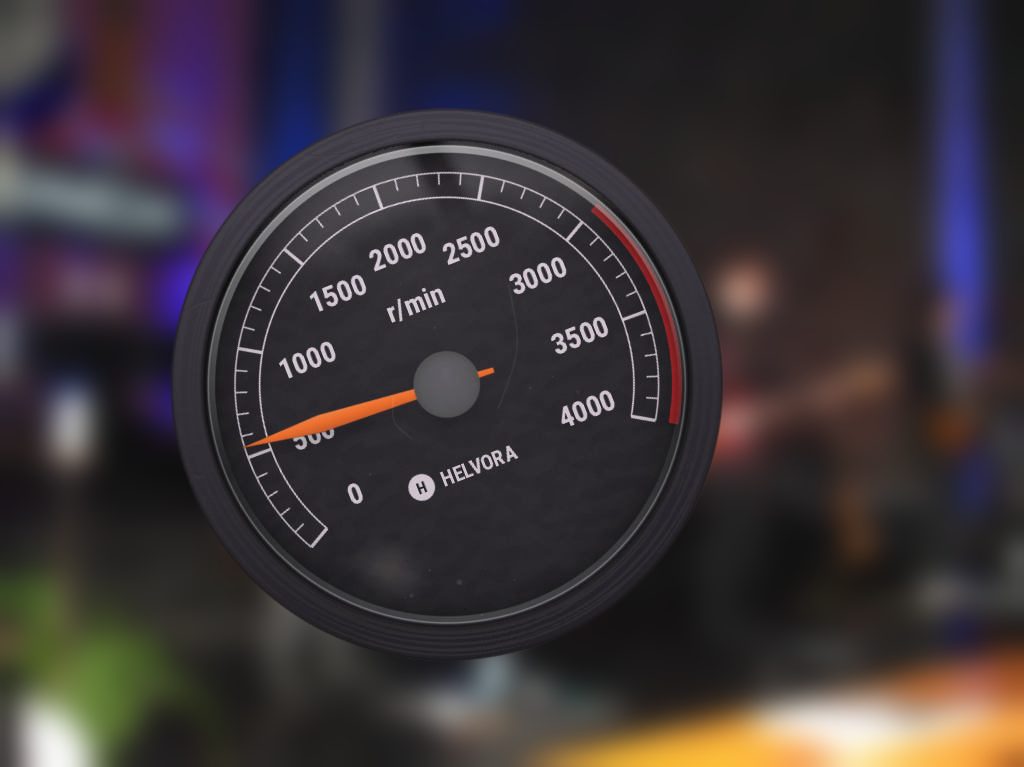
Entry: **550** rpm
